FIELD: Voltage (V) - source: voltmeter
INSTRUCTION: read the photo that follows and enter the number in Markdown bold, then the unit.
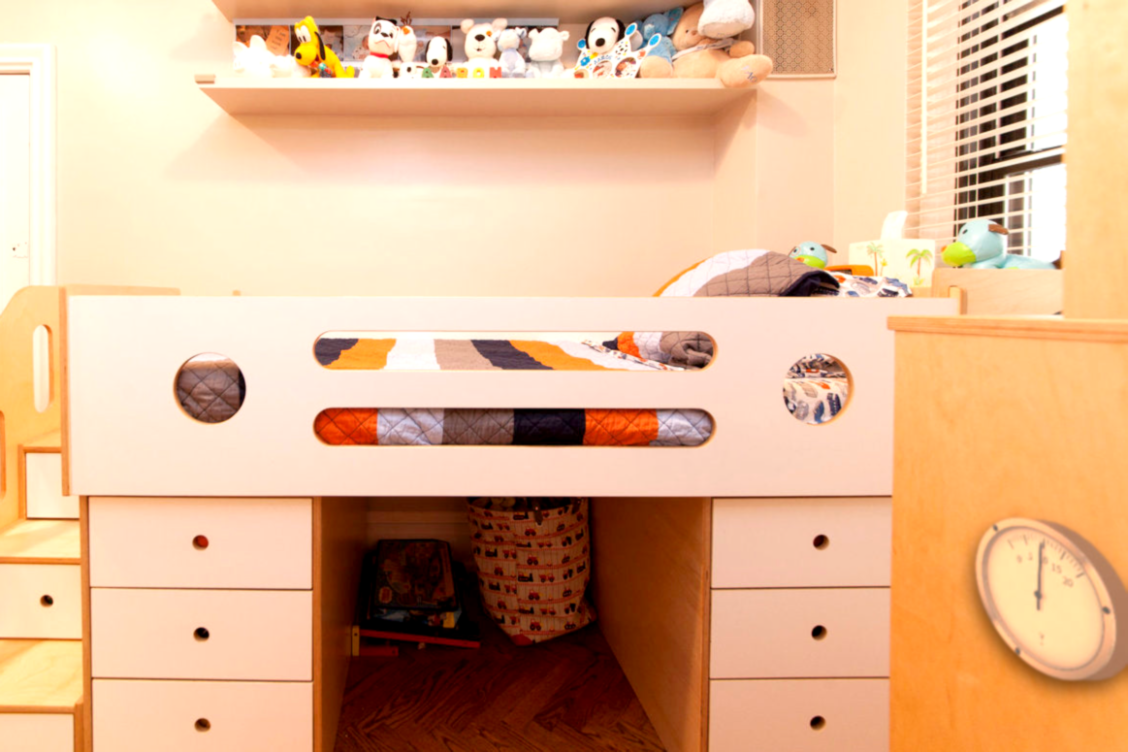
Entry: **10** V
